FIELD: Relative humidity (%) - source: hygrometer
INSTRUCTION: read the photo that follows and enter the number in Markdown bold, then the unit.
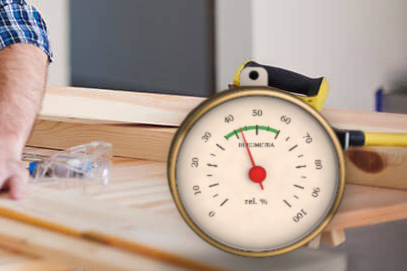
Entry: **42.5** %
